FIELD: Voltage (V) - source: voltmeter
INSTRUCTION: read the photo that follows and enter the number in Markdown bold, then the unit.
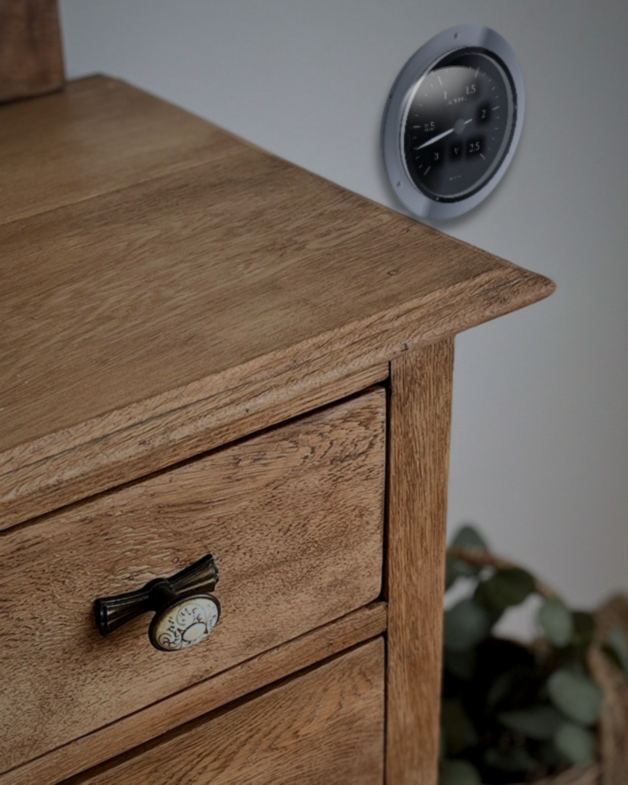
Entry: **0.3** V
